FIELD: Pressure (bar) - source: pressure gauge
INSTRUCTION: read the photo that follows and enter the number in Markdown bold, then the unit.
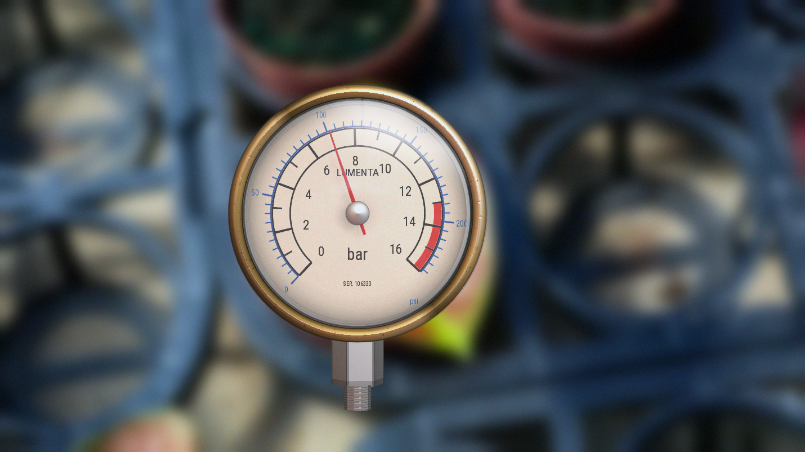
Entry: **7** bar
